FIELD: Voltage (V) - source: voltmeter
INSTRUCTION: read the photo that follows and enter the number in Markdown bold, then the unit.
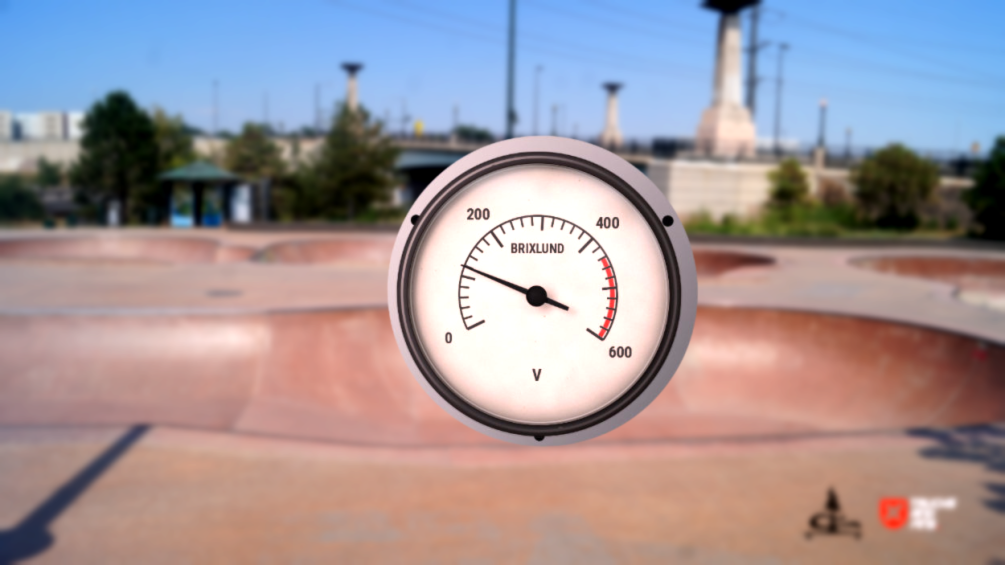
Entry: **120** V
